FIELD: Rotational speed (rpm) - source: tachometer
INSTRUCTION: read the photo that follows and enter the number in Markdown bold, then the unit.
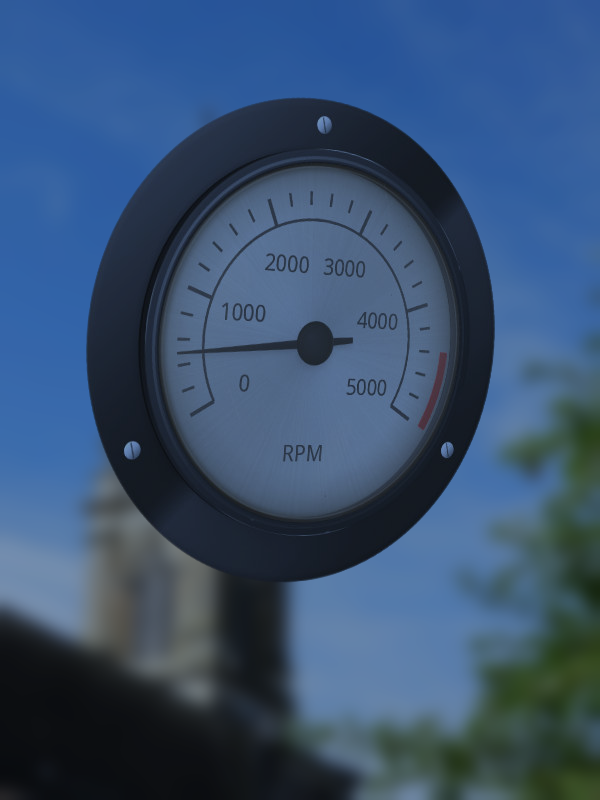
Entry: **500** rpm
